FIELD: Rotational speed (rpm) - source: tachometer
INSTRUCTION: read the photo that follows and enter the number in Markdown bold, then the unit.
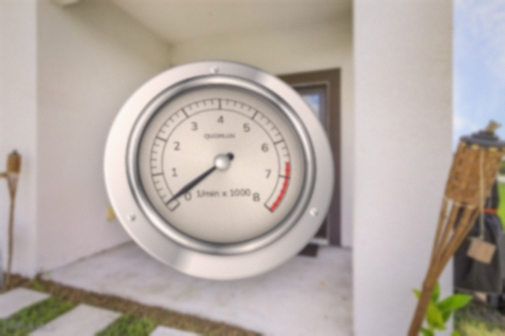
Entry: **200** rpm
